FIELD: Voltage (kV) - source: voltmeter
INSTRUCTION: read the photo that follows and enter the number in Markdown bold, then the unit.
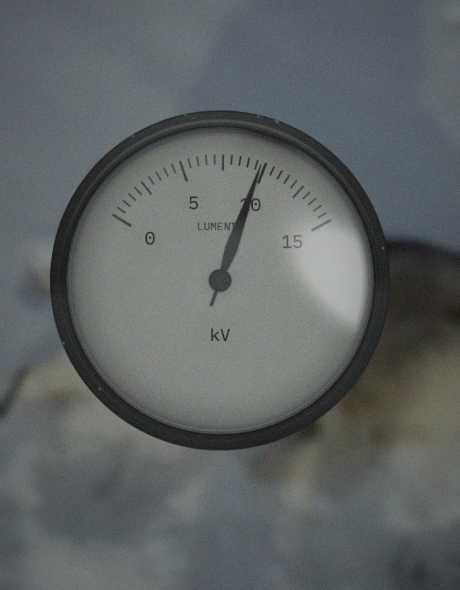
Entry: **9.75** kV
